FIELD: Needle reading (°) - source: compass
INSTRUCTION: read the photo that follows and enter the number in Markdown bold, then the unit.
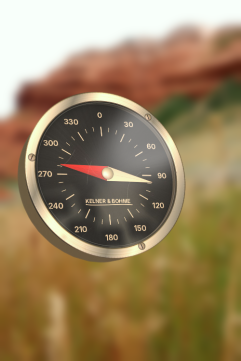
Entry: **280** °
